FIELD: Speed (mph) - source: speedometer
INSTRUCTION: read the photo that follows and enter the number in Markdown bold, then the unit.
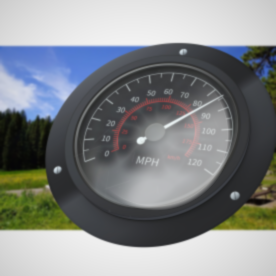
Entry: **85** mph
